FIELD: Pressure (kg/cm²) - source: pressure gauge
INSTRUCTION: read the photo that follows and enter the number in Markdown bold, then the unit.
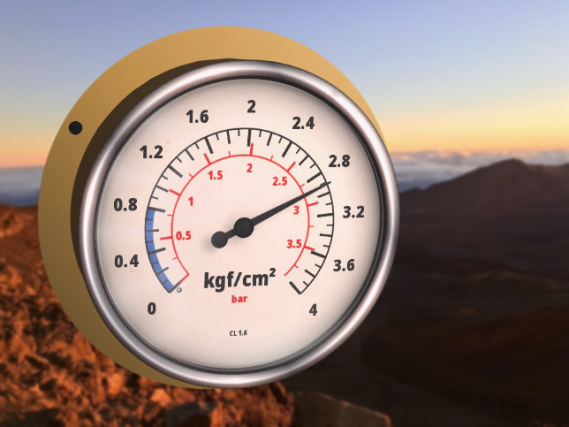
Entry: **2.9** kg/cm²
